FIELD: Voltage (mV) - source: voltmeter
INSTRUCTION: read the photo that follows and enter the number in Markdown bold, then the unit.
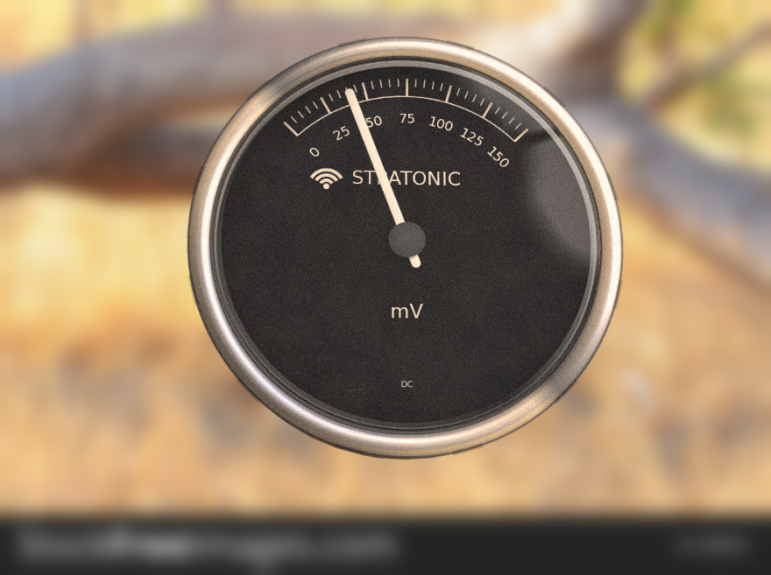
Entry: **40** mV
